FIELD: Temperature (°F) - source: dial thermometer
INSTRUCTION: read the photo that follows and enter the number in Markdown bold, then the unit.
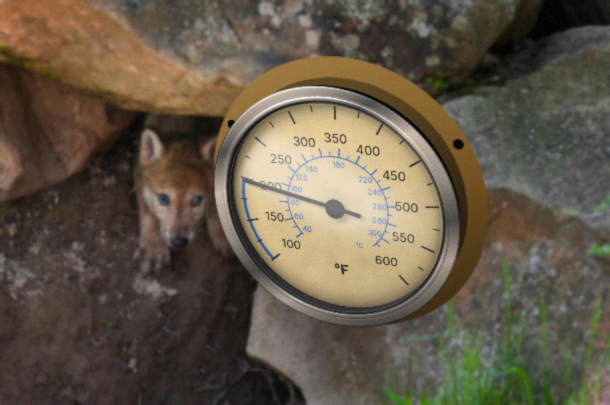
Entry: **200** °F
